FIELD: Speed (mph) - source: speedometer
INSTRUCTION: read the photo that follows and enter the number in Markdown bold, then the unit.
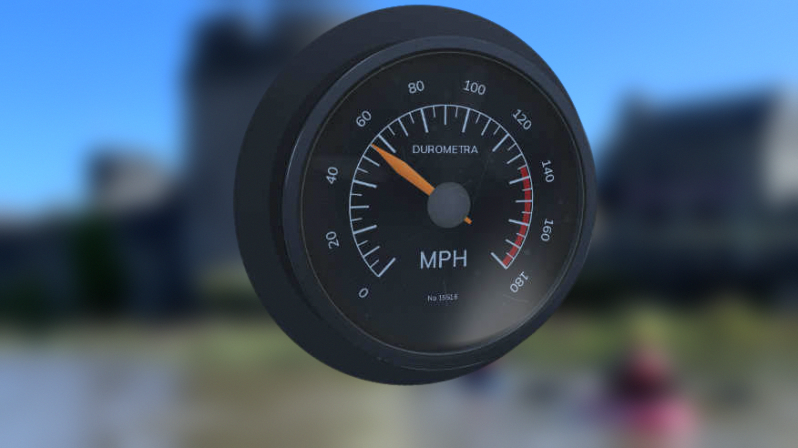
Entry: **55** mph
